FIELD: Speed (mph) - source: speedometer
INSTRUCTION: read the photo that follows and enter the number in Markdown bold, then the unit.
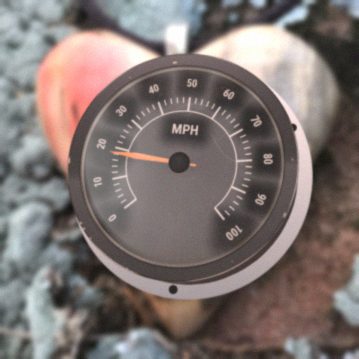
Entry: **18** mph
